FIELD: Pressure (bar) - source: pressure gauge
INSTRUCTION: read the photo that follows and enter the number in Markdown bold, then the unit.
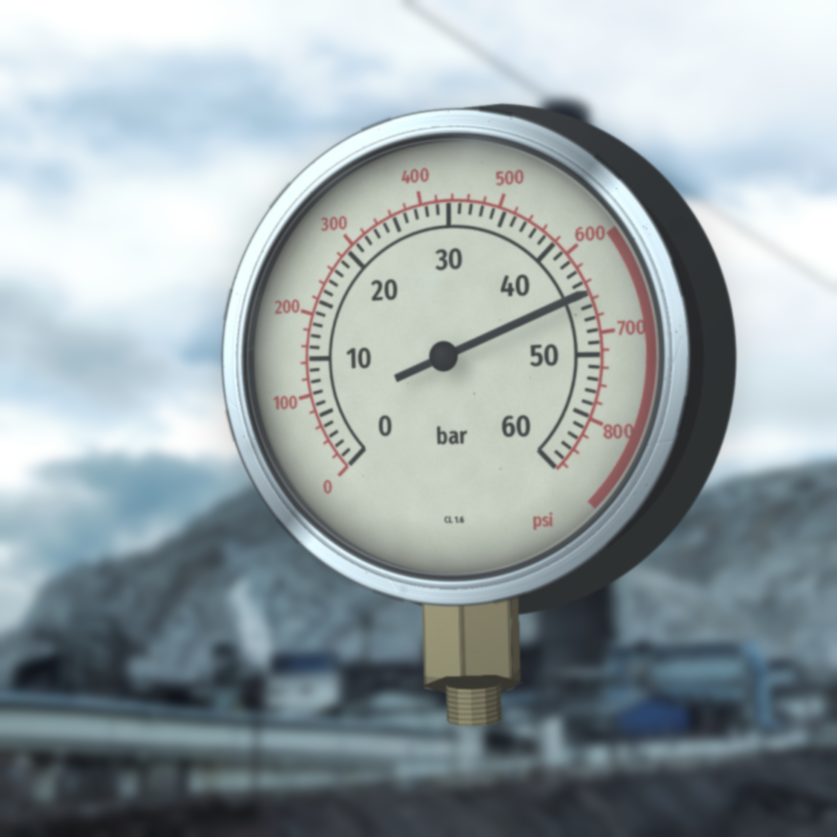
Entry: **45** bar
